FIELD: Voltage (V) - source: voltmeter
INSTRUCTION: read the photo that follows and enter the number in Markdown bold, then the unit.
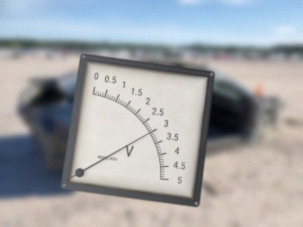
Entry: **3** V
